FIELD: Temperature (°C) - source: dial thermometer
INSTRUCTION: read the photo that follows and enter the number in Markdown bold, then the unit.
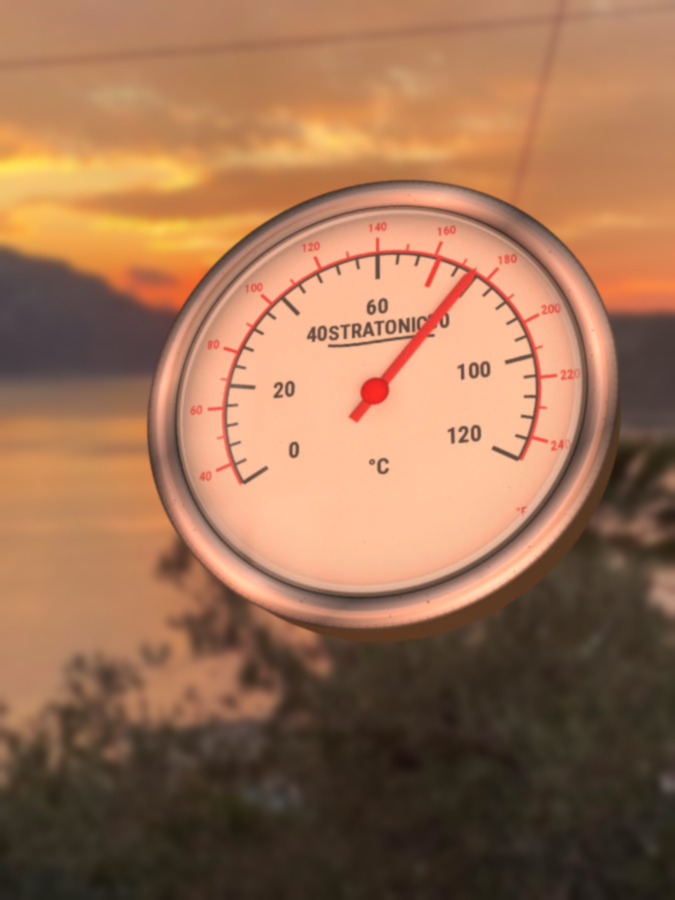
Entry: **80** °C
